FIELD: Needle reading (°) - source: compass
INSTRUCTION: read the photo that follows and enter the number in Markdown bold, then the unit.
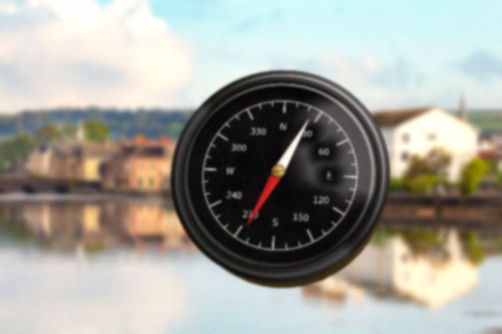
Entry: **205** °
